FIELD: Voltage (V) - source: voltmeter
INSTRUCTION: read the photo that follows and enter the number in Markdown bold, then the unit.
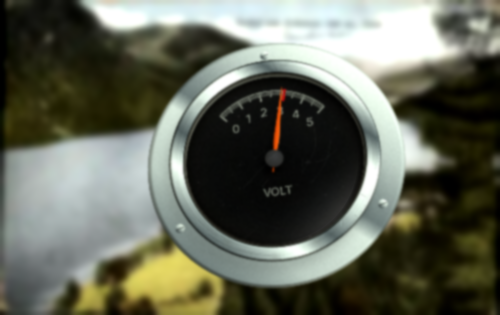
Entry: **3** V
